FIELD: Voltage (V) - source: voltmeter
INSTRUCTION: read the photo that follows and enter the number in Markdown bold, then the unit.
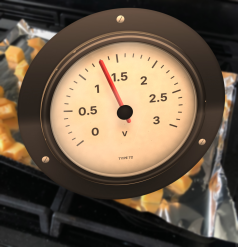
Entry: **1.3** V
